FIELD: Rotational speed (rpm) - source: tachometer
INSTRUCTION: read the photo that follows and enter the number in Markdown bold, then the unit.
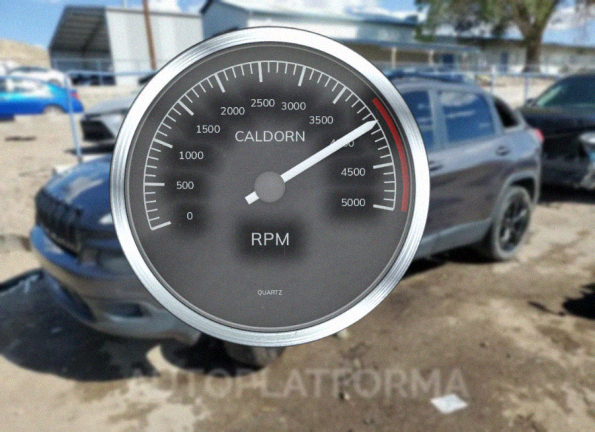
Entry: **4000** rpm
